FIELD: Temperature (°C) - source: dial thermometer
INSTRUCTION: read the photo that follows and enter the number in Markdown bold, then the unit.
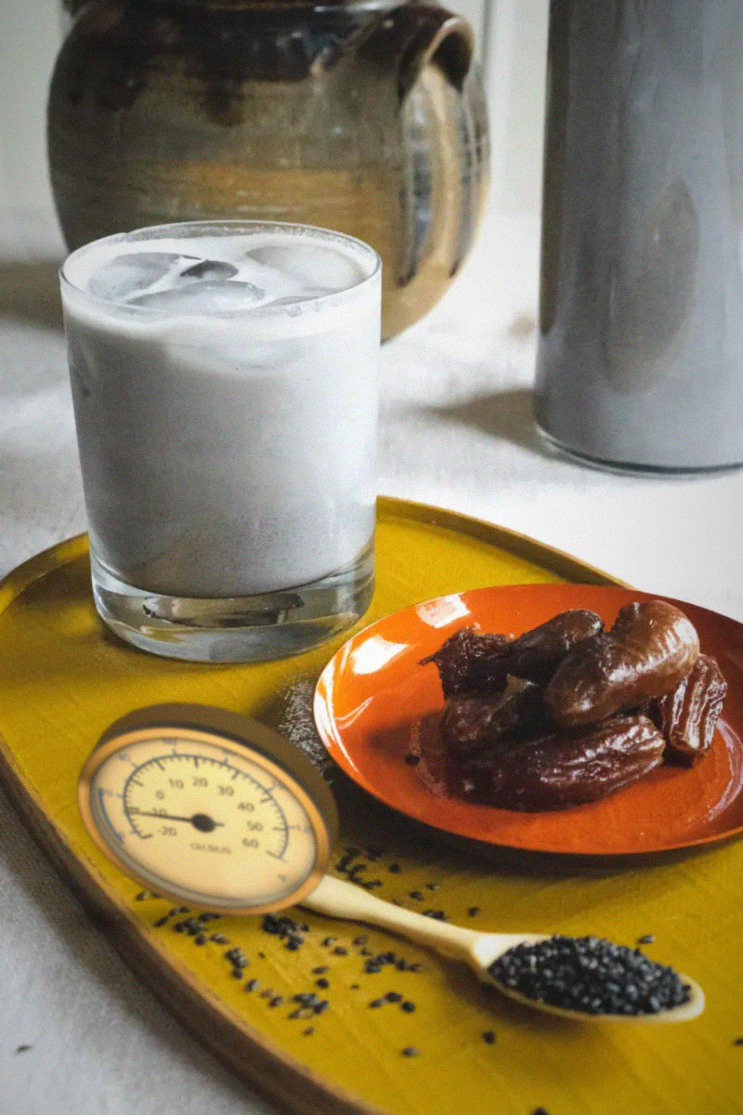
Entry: **-10** °C
